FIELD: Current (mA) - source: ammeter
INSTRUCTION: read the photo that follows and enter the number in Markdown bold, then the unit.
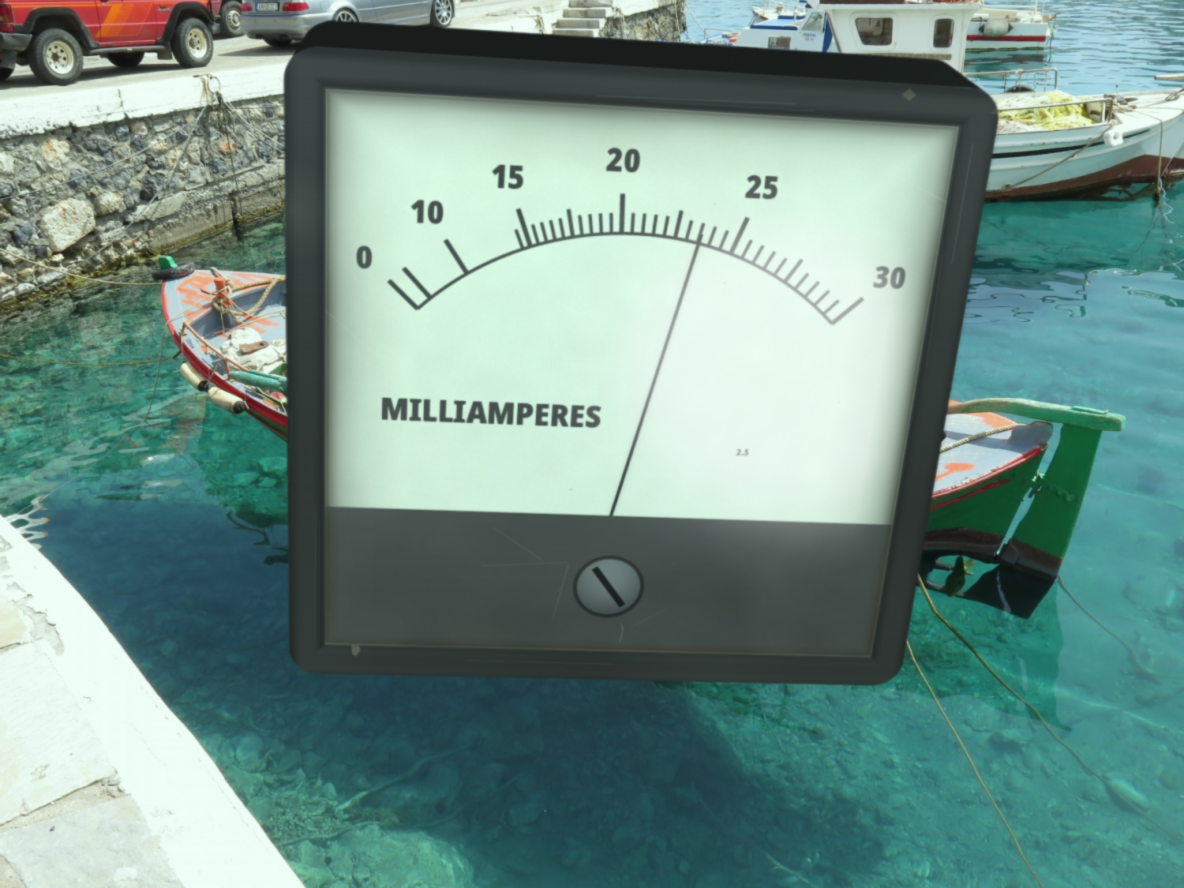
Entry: **23.5** mA
